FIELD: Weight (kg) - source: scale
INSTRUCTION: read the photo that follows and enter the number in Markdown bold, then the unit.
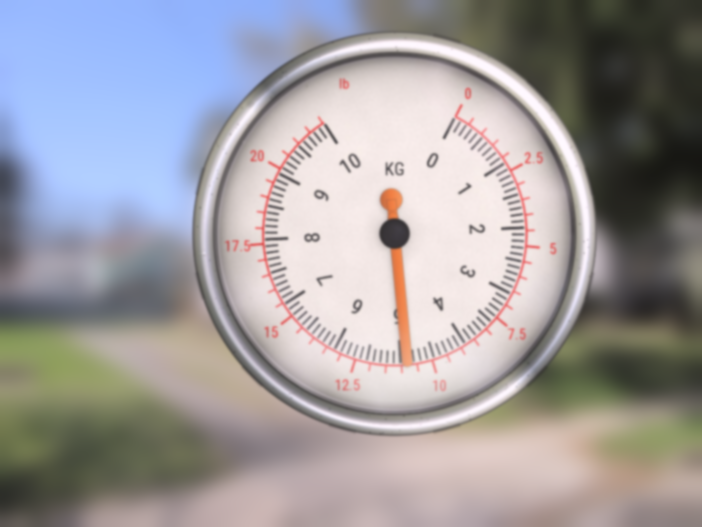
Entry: **4.9** kg
